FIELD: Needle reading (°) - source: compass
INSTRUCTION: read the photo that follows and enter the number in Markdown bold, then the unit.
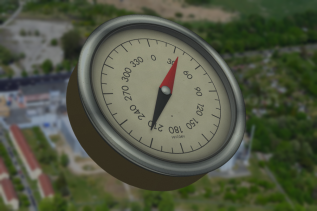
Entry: **35** °
